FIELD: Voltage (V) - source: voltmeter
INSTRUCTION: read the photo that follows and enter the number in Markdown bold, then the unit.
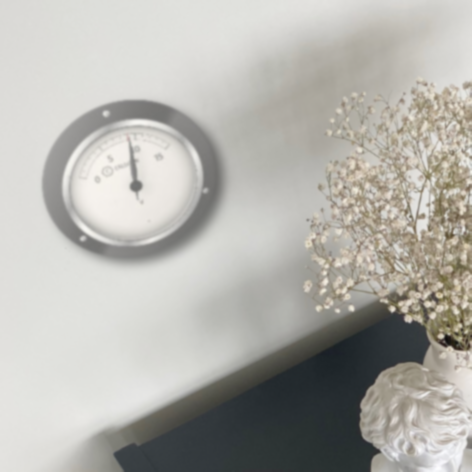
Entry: **9** V
